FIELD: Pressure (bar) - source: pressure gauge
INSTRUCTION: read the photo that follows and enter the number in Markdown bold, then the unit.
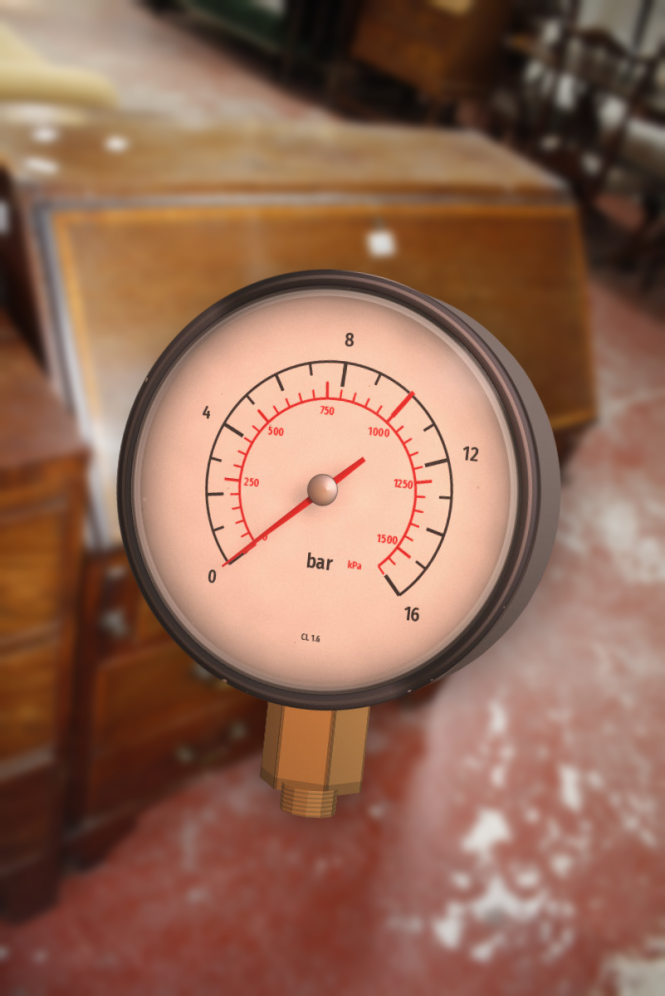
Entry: **0** bar
